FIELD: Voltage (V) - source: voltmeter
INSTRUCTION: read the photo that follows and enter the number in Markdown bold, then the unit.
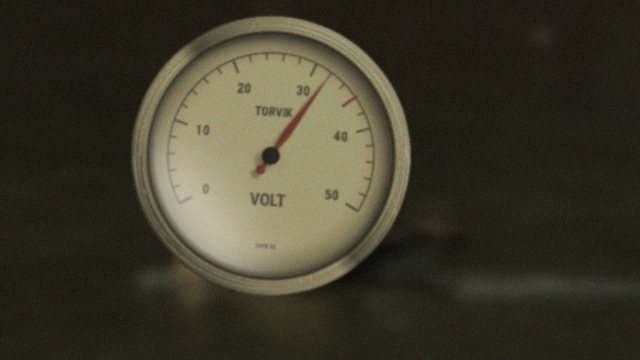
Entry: **32** V
